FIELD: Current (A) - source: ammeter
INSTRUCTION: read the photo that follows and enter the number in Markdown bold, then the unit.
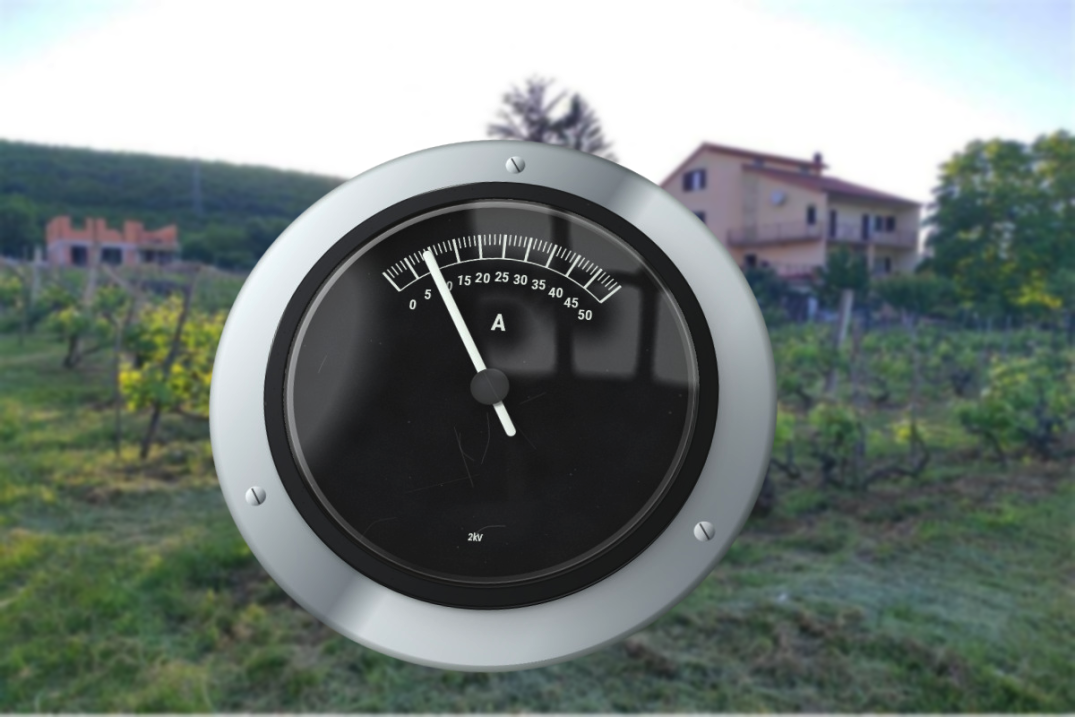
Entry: **9** A
